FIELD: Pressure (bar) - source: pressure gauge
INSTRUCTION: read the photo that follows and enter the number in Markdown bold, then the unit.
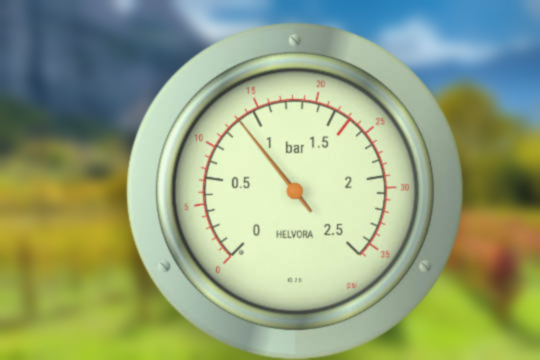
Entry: **0.9** bar
